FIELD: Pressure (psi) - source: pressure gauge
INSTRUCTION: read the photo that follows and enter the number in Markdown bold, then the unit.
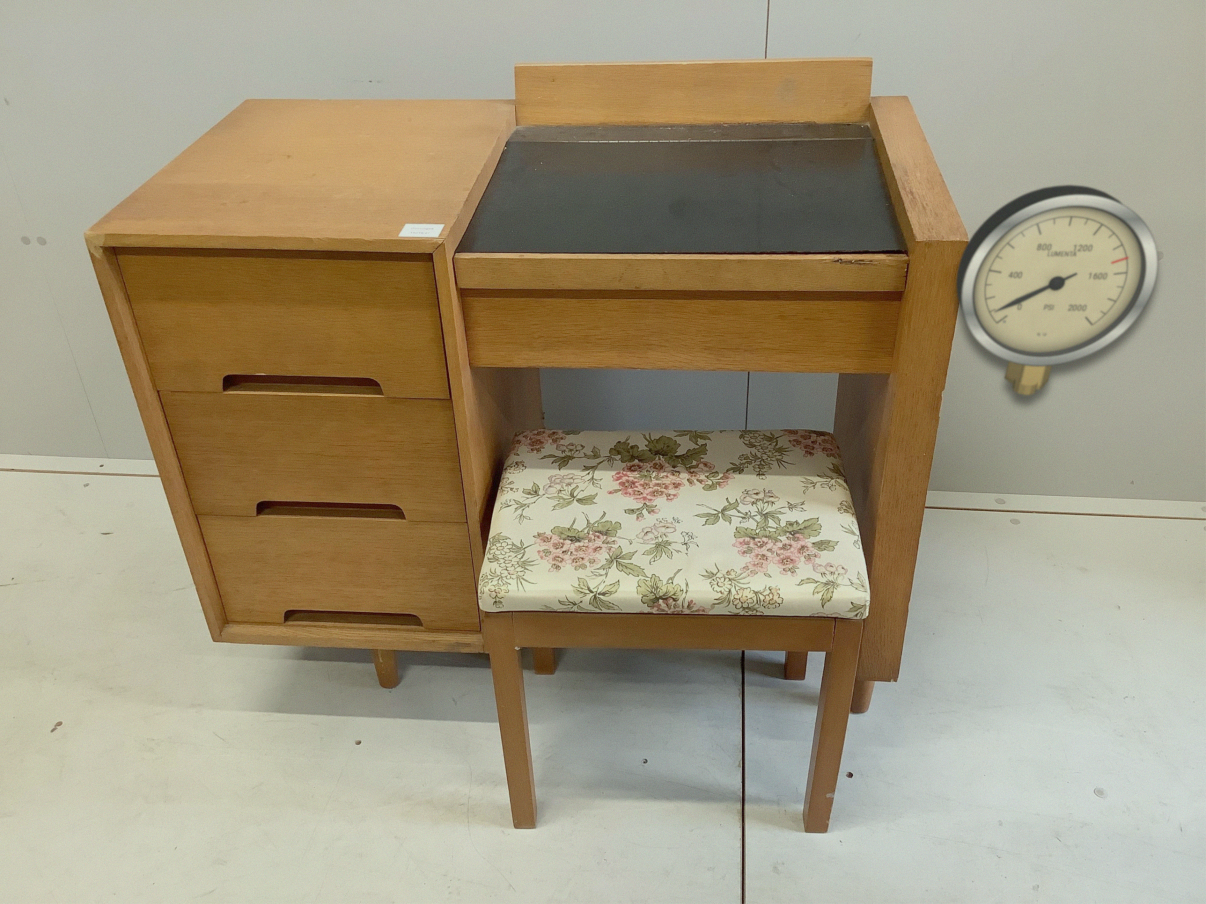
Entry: **100** psi
